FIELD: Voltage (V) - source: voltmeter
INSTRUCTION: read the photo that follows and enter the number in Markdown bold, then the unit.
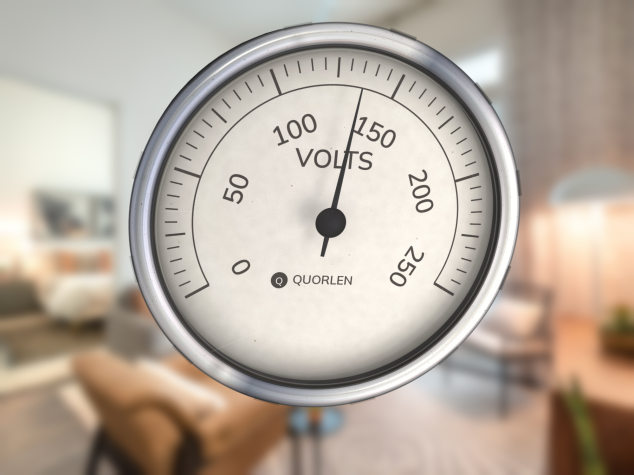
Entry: **135** V
